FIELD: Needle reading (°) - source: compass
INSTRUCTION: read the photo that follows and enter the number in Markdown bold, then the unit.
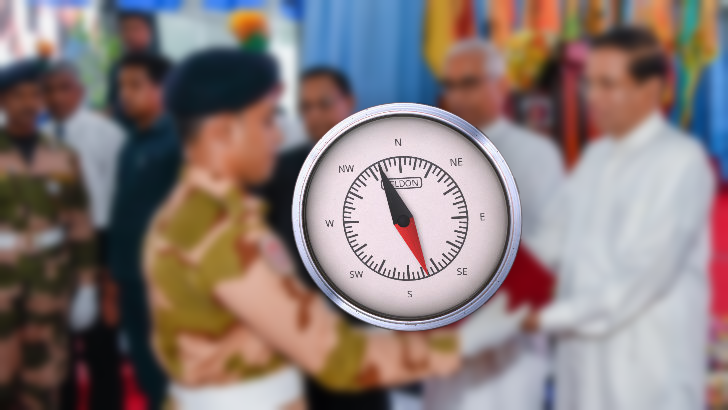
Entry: **160** °
